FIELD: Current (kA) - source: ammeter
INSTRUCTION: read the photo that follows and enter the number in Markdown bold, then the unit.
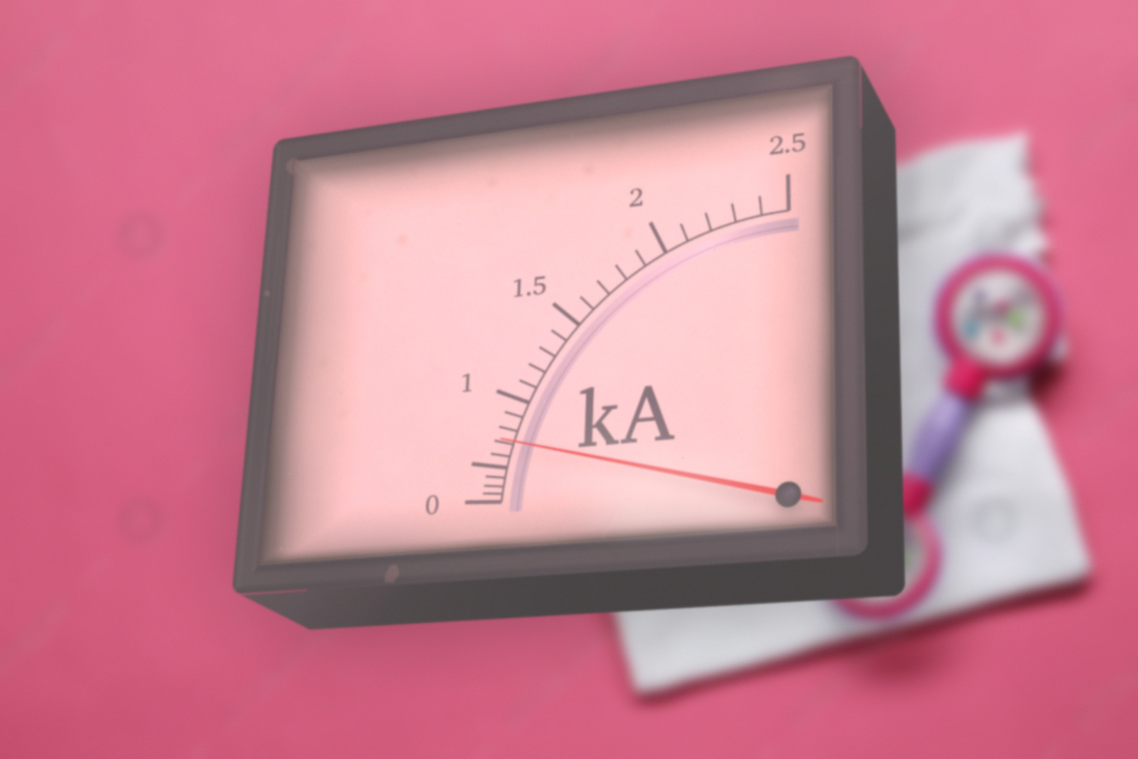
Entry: **0.7** kA
